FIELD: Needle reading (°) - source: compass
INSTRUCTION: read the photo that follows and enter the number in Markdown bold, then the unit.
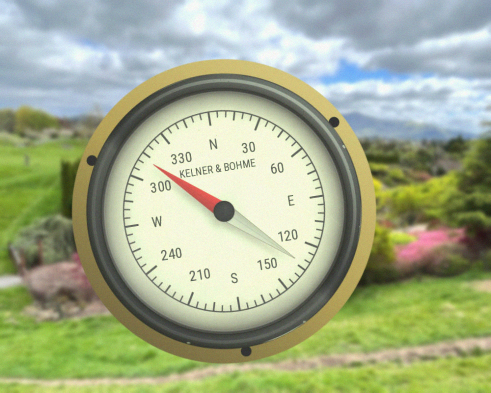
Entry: **312.5** °
